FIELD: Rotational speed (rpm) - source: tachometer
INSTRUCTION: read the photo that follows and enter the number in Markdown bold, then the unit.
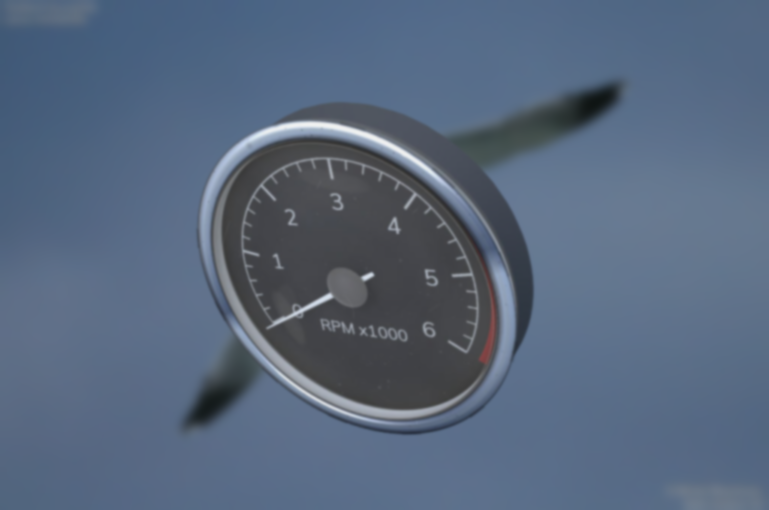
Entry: **0** rpm
